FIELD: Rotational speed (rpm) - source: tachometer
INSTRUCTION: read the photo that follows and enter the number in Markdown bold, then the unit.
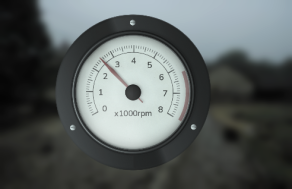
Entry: **2500** rpm
